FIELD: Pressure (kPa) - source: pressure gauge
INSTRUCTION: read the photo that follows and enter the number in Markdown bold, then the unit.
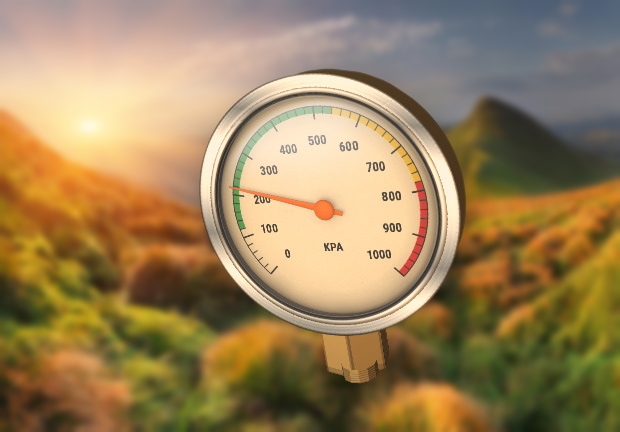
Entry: **220** kPa
